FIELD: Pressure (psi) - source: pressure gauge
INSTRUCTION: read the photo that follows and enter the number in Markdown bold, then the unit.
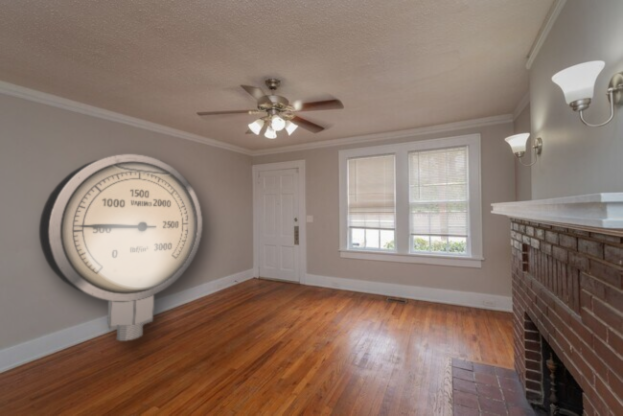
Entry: **550** psi
